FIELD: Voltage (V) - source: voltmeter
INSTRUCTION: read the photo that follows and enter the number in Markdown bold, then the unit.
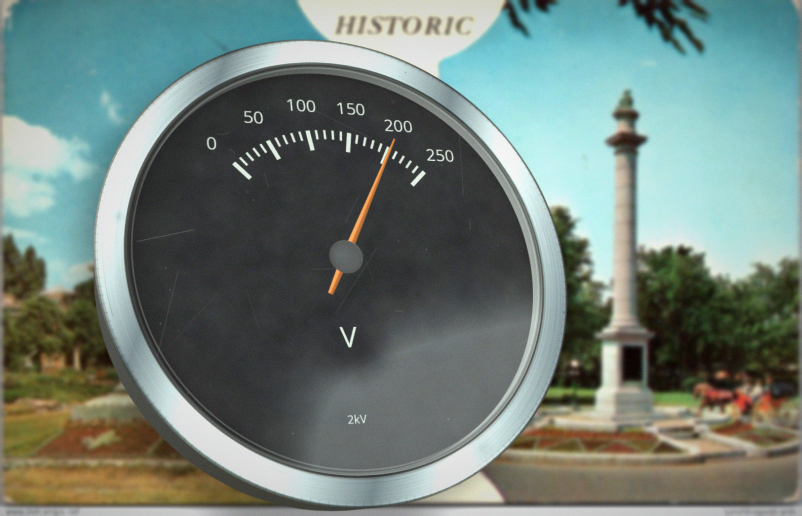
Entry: **200** V
